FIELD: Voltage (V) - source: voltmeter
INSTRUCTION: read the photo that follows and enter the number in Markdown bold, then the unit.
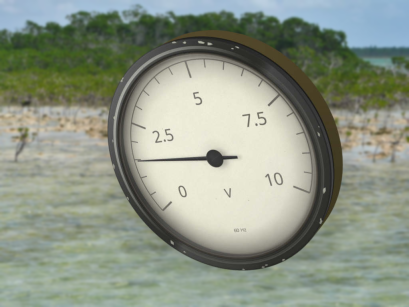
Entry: **1.5** V
